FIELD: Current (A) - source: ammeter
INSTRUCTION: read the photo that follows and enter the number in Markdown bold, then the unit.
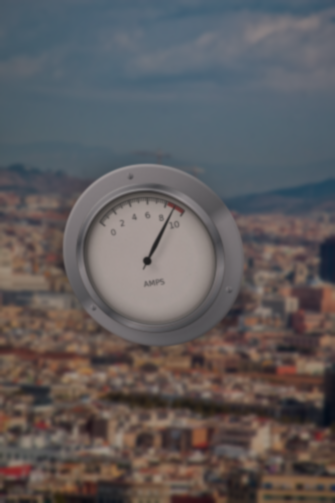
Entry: **9** A
